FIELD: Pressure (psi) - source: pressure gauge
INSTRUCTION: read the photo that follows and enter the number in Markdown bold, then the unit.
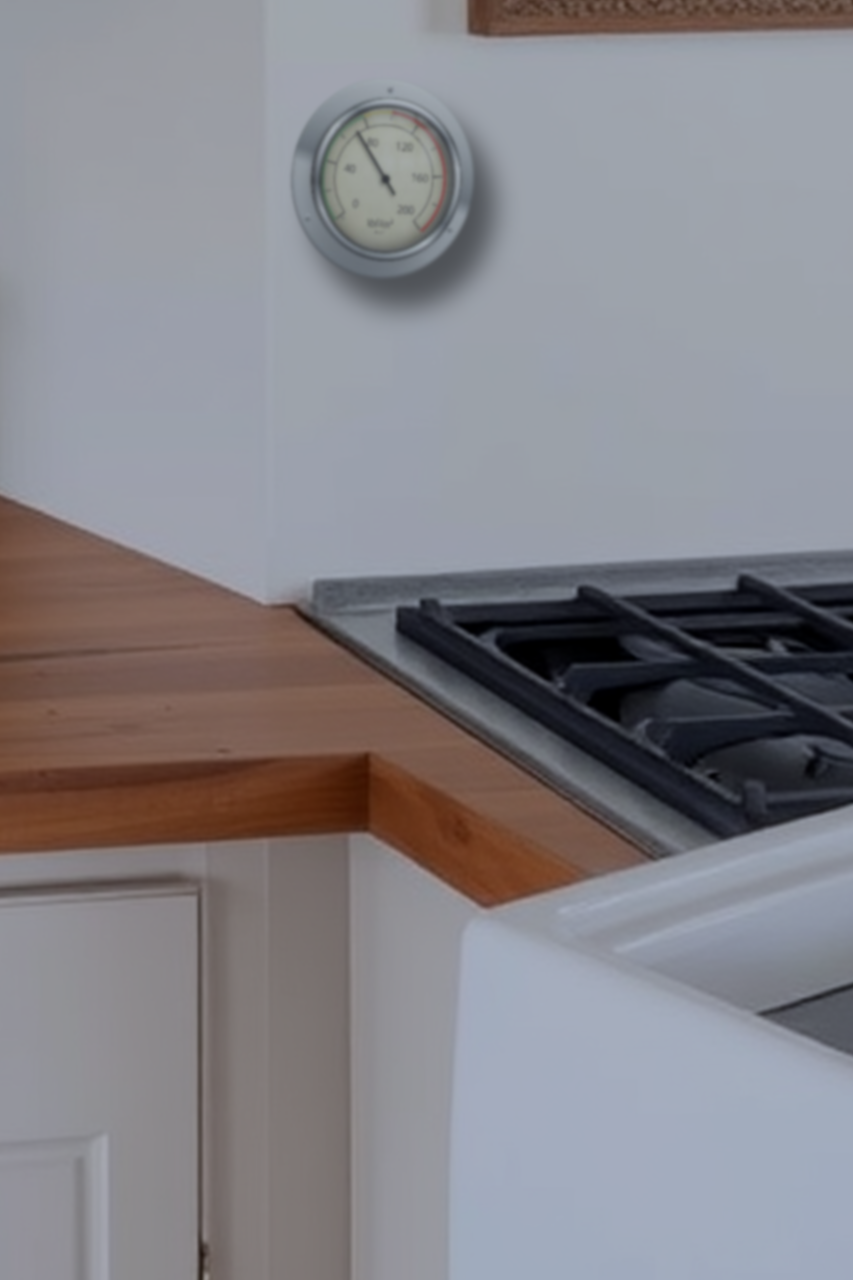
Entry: **70** psi
